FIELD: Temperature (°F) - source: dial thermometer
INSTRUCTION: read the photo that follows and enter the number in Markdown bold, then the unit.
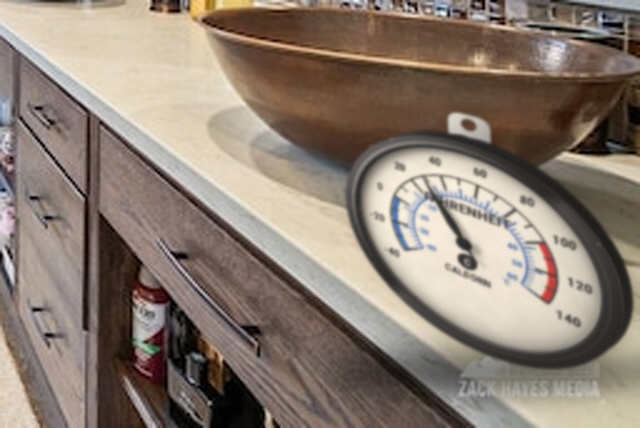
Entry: **30** °F
